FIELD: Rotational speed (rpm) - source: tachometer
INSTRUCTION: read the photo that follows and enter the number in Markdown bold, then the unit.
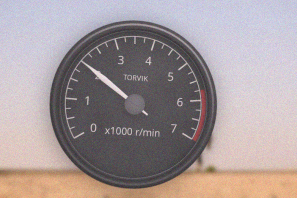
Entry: **2000** rpm
